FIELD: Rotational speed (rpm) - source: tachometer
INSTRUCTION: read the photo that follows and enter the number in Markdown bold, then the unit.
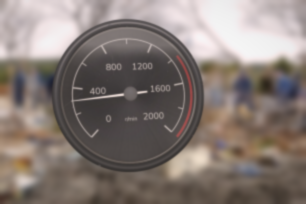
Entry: **300** rpm
